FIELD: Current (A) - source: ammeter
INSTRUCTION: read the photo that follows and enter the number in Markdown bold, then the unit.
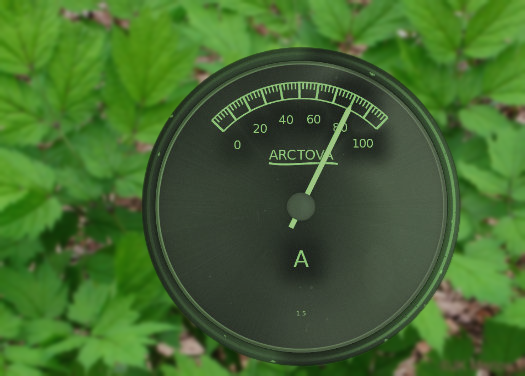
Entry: **80** A
